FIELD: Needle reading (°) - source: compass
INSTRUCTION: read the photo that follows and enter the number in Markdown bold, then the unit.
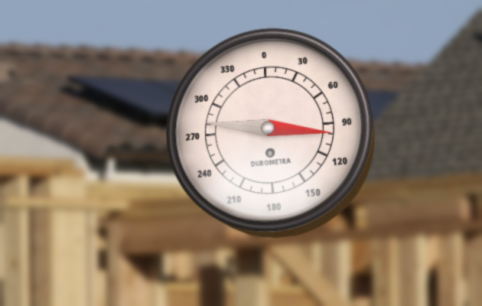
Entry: **100** °
